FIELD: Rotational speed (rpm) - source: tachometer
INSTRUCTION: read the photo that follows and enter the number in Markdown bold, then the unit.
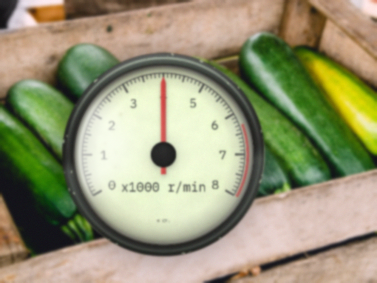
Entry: **4000** rpm
